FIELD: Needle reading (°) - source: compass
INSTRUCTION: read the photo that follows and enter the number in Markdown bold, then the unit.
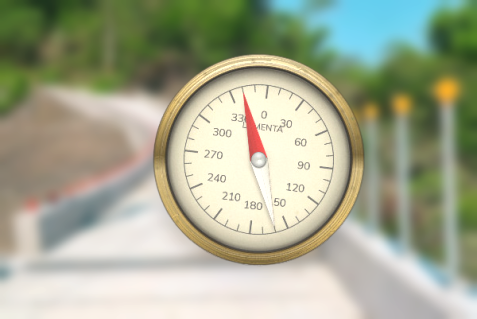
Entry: **340** °
